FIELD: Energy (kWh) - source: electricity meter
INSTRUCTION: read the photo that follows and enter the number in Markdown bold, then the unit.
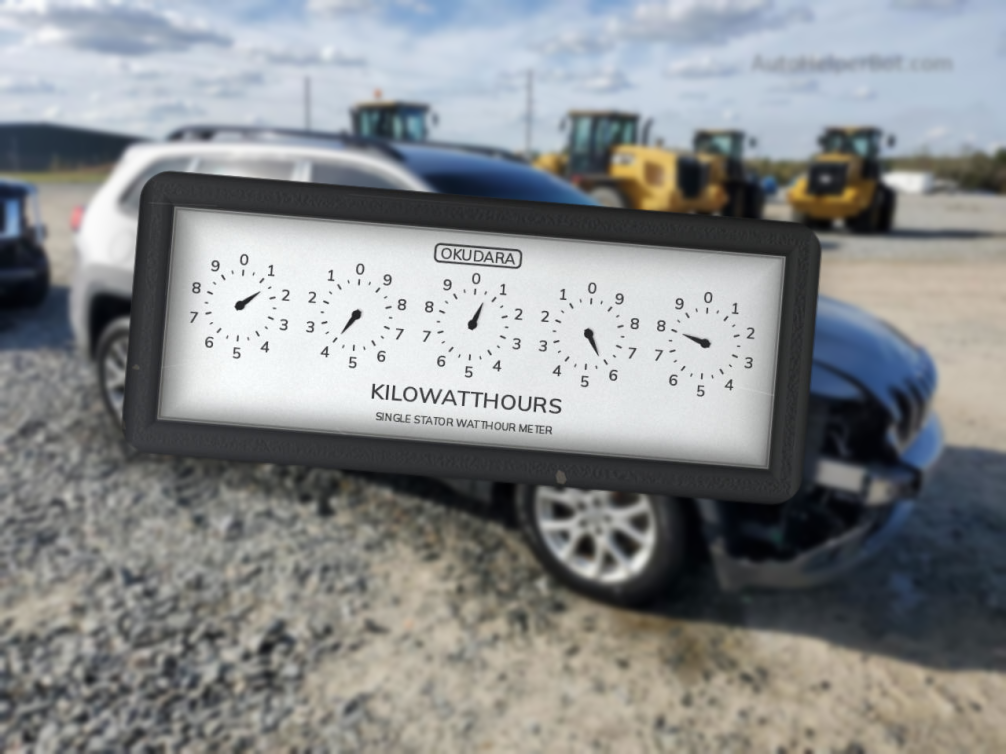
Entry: **14058** kWh
